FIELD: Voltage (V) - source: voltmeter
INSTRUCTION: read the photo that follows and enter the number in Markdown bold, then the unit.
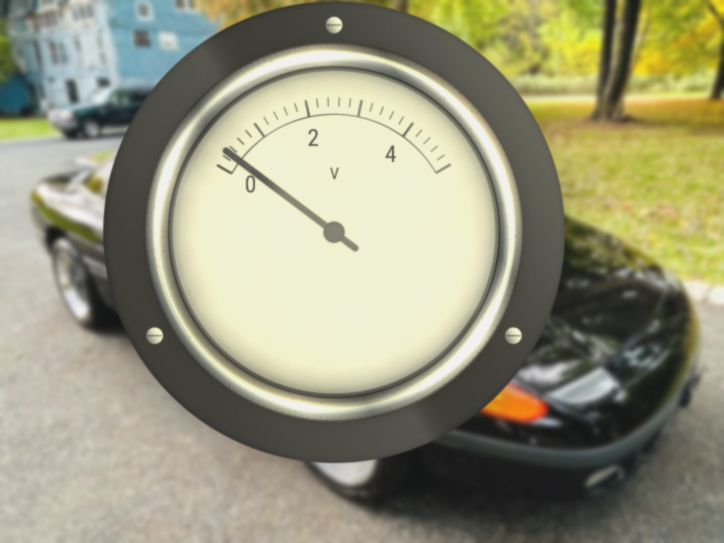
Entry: **0.3** V
